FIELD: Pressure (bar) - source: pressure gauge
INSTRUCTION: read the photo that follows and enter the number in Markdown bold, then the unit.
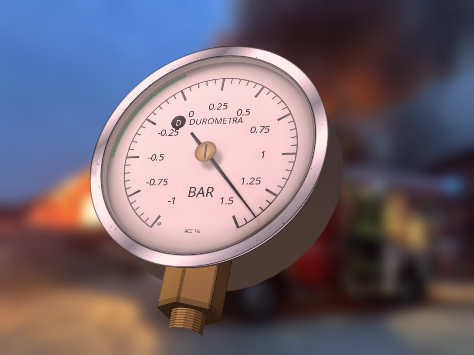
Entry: **1.4** bar
